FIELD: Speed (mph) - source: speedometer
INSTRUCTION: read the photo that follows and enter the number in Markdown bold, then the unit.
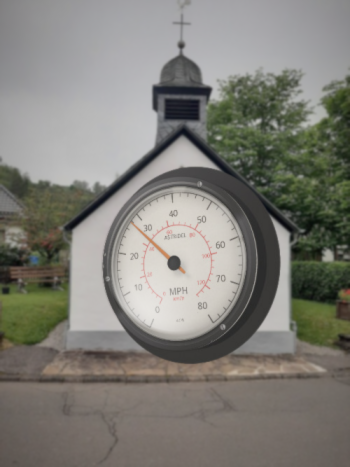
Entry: **28** mph
